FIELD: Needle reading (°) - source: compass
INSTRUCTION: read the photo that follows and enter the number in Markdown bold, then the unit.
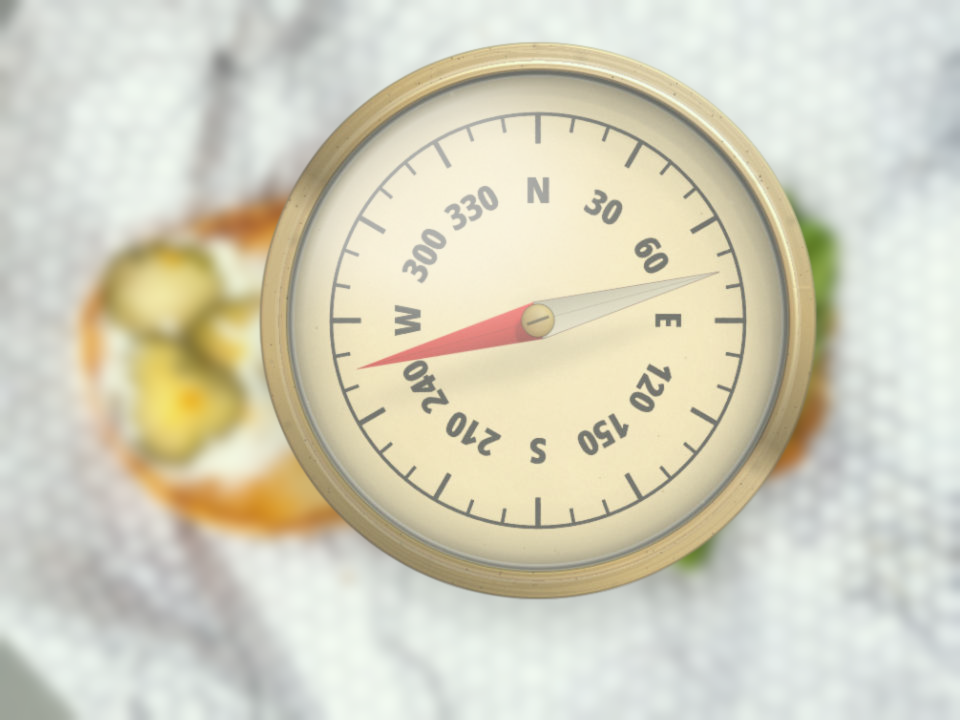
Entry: **255** °
